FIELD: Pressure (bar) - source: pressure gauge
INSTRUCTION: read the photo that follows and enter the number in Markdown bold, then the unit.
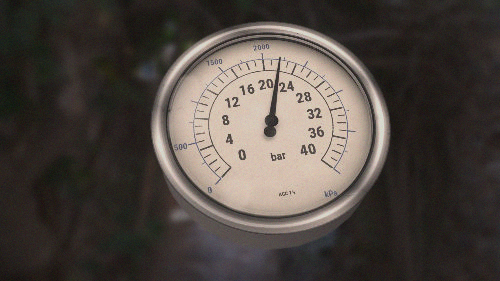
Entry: **22** bar
